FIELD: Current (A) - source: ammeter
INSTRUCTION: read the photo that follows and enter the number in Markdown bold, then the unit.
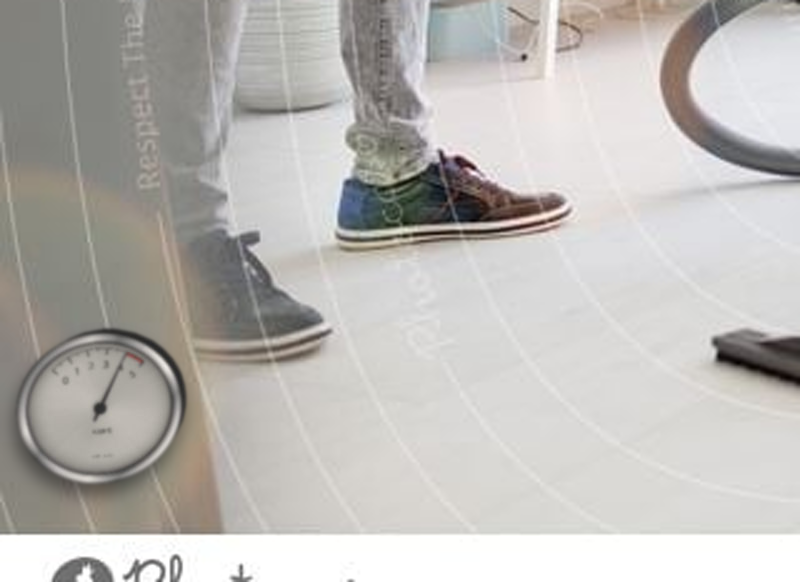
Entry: **4** A
